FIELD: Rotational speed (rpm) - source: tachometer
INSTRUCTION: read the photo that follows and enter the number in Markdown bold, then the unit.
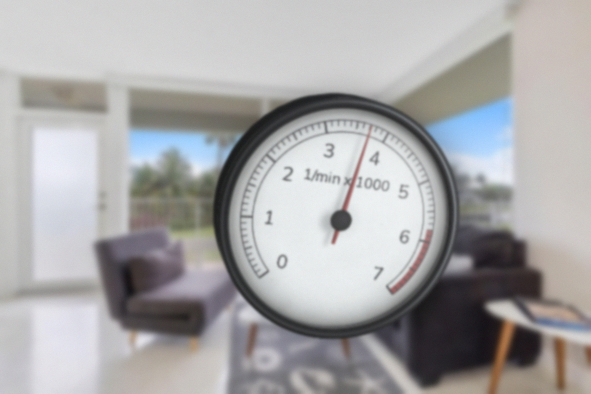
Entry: **3700** rpm
